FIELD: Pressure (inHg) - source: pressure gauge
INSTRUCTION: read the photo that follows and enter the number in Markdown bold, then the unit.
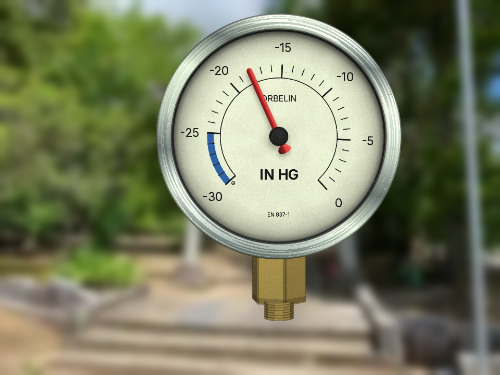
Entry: **-18** inHg
